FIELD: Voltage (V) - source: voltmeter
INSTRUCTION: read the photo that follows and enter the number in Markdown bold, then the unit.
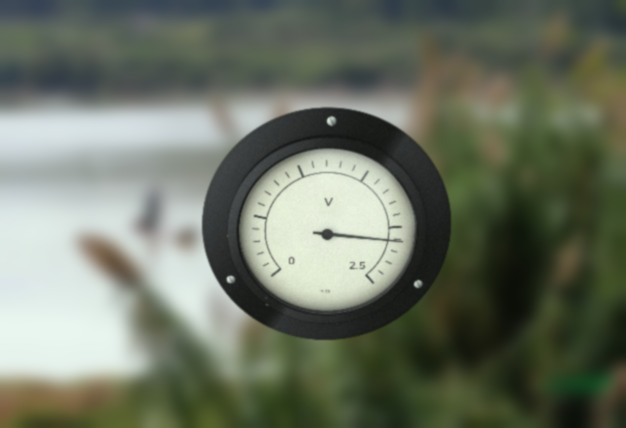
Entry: **2.1** V
